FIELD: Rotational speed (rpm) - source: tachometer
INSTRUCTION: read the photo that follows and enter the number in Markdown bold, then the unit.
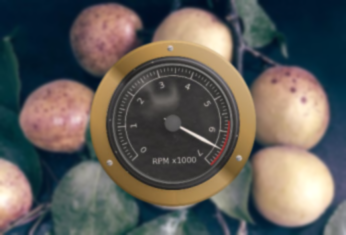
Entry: **6500** rpm
